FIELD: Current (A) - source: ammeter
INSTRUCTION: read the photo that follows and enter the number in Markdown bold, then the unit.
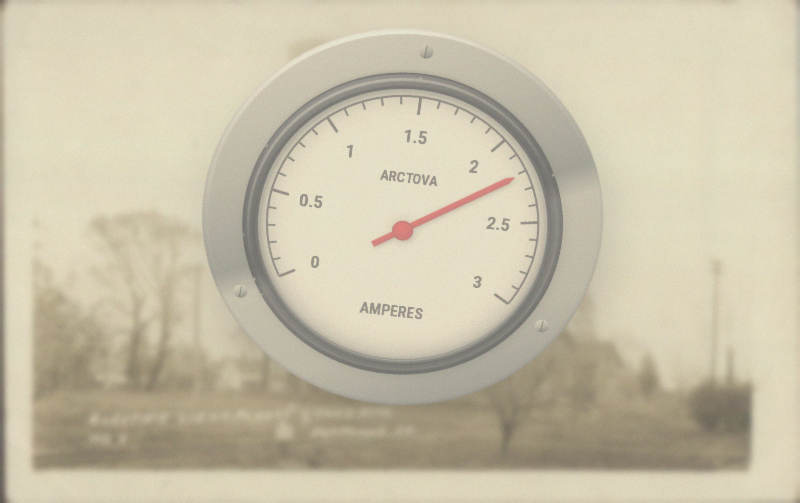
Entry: **2.2** A
